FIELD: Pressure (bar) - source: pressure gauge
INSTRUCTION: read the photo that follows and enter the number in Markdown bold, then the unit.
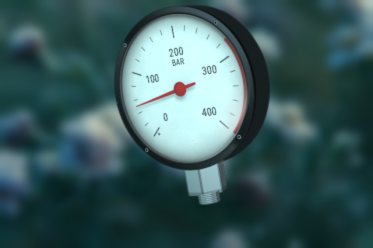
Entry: **50** bar
